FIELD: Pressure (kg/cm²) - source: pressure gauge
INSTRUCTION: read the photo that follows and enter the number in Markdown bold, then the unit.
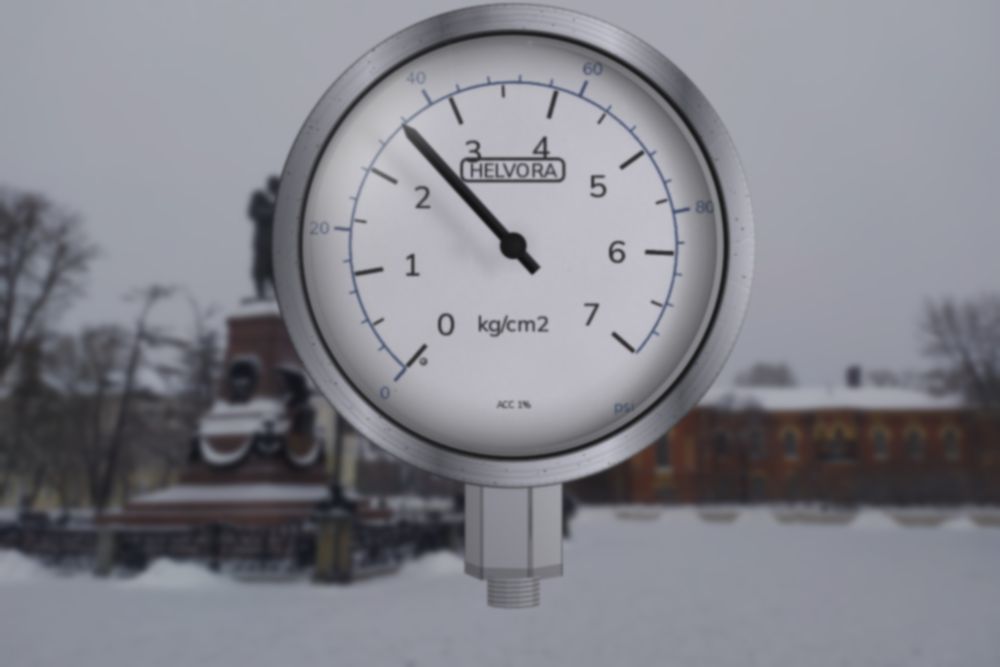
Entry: **2.5** kg/cm²
